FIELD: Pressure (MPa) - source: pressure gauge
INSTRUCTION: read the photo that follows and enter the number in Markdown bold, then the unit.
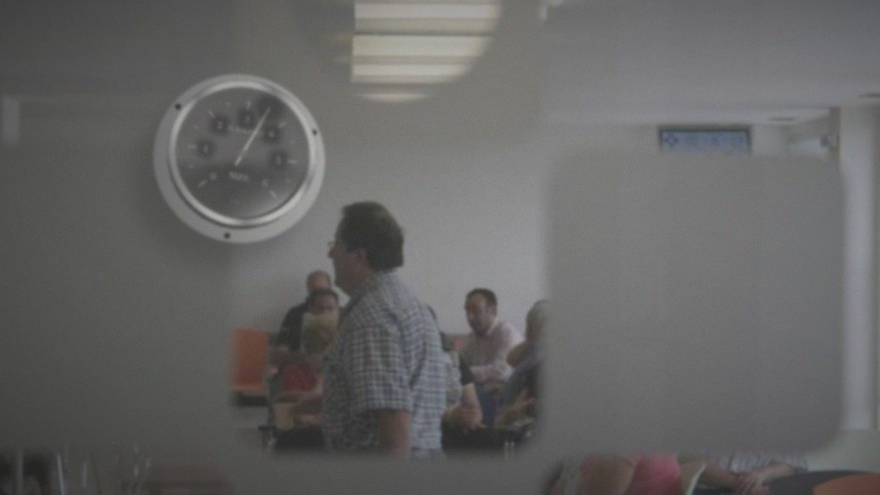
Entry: **3.5** MPa
